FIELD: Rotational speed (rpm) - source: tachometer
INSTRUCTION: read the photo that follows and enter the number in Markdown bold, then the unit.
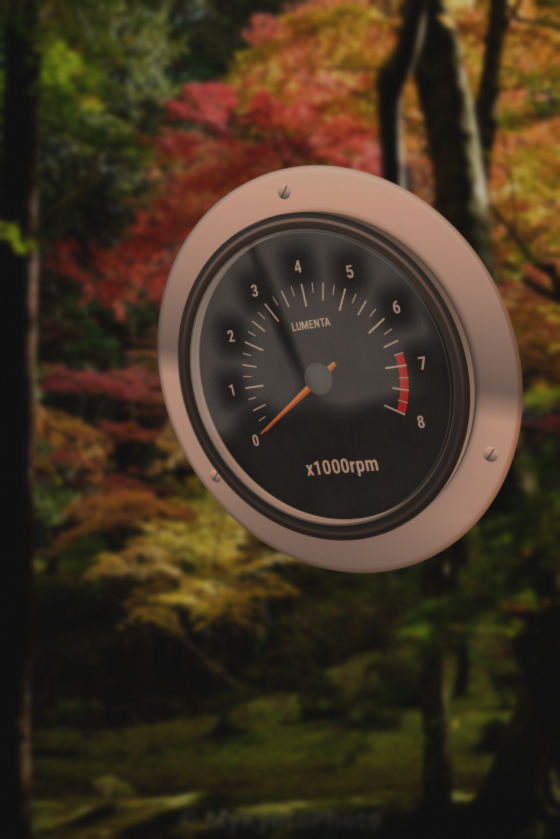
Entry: **0** rpm
